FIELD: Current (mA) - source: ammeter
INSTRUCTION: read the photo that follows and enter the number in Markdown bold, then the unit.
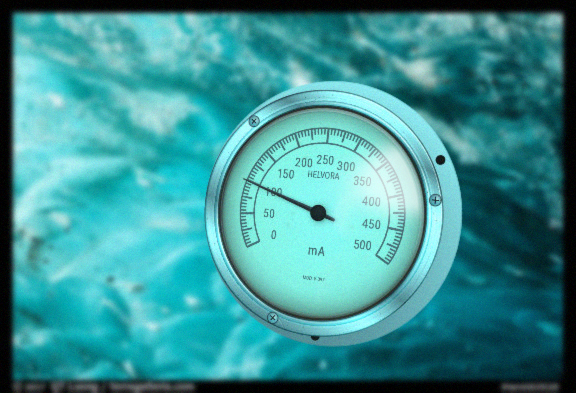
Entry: **100** mA
